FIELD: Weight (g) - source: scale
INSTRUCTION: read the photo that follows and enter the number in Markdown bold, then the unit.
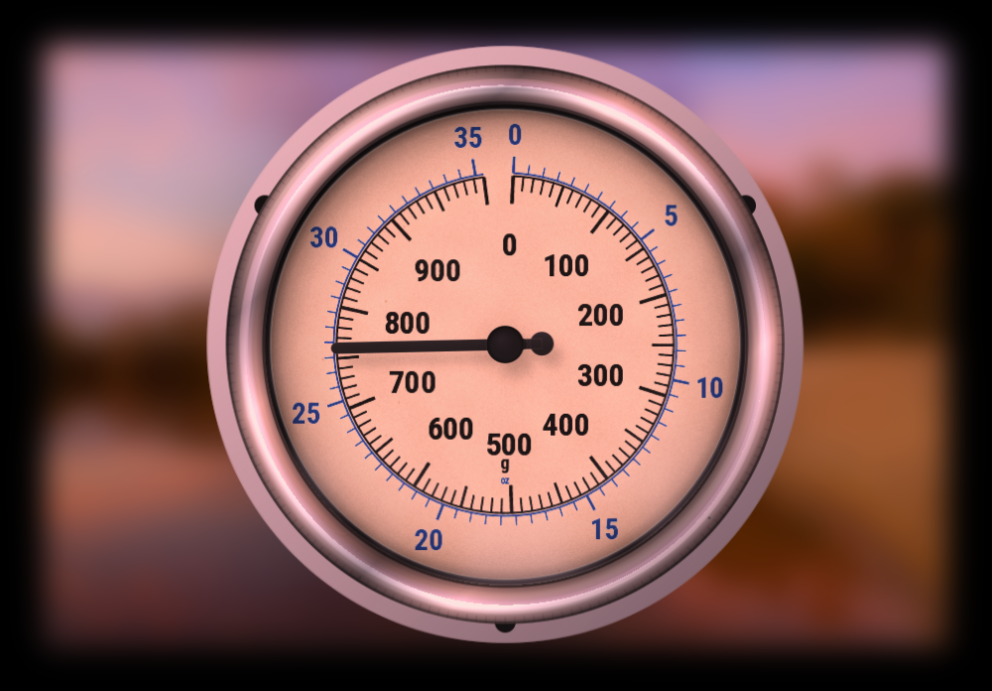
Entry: **760** g
